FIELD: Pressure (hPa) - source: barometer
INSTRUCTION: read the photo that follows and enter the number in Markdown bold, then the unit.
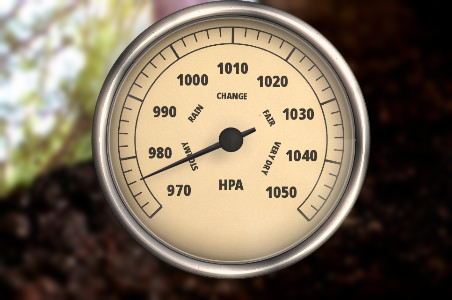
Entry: **976** hPa
